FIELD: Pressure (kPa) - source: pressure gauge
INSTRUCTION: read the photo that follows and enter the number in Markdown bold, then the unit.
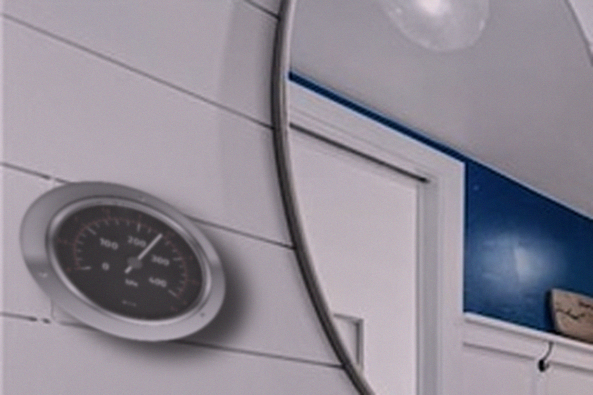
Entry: **240** kPa
